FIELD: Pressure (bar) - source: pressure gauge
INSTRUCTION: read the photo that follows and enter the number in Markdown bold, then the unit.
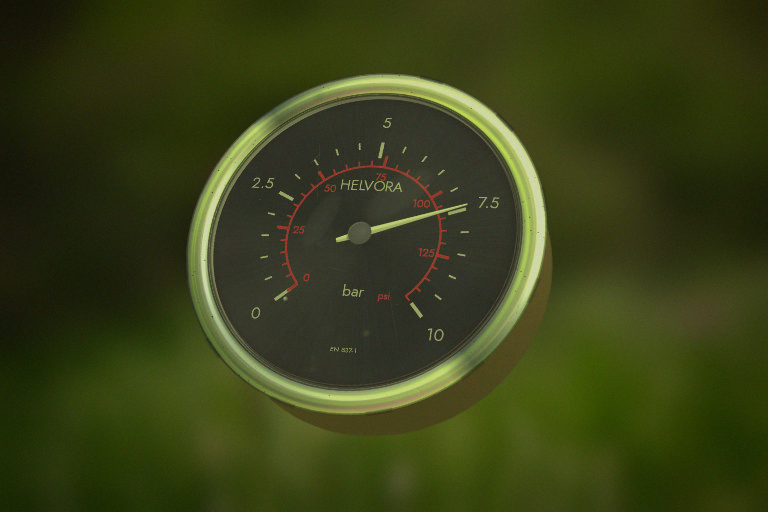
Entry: **7.5** bar
